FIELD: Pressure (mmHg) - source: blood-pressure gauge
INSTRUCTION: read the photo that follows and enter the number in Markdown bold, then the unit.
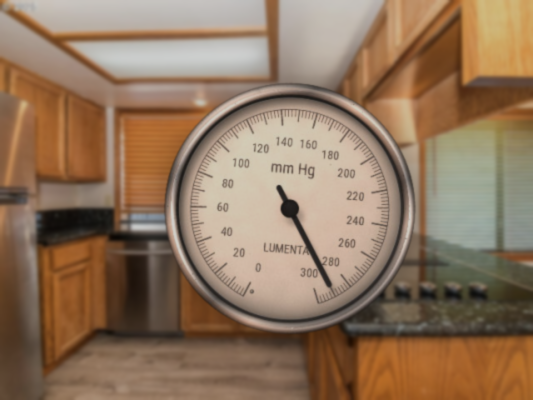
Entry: **290** mmHg
